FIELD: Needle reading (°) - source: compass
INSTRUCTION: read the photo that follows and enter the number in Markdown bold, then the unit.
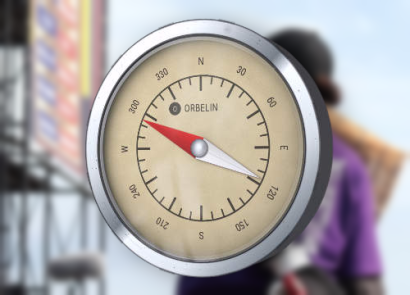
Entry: **295** °
